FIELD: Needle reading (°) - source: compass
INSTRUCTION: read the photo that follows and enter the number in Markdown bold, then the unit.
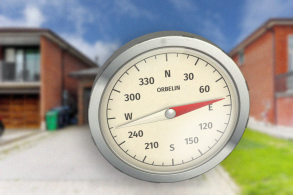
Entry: **80** °
